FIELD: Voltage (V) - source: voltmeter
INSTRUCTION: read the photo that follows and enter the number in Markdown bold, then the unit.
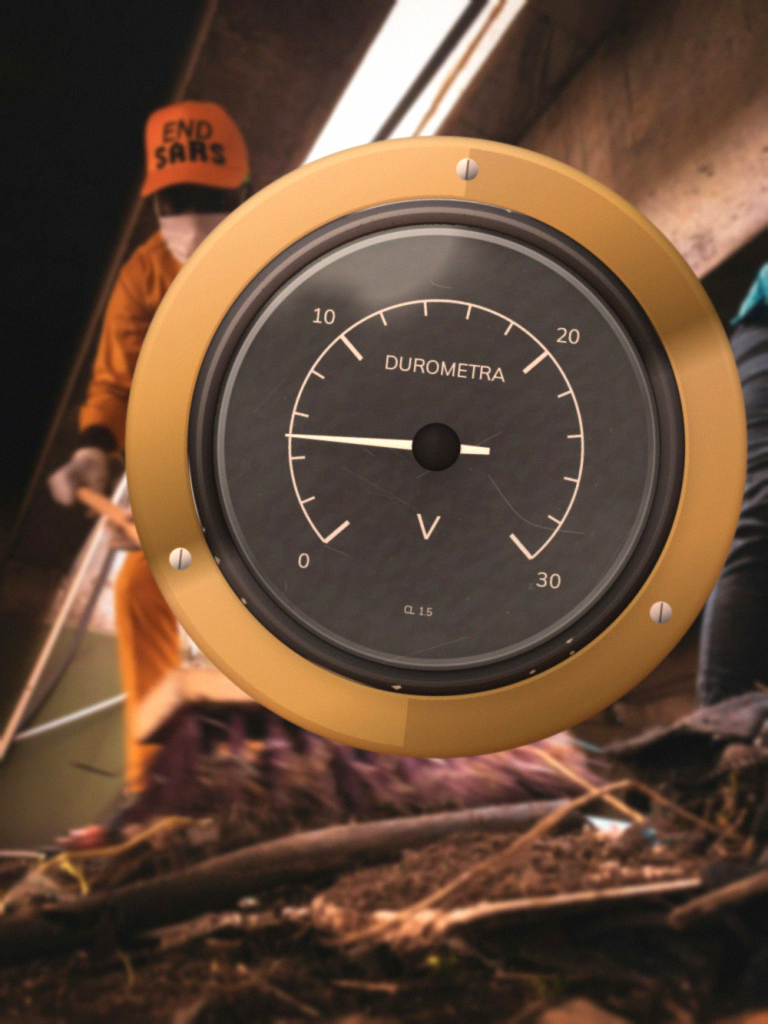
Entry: **5** V
